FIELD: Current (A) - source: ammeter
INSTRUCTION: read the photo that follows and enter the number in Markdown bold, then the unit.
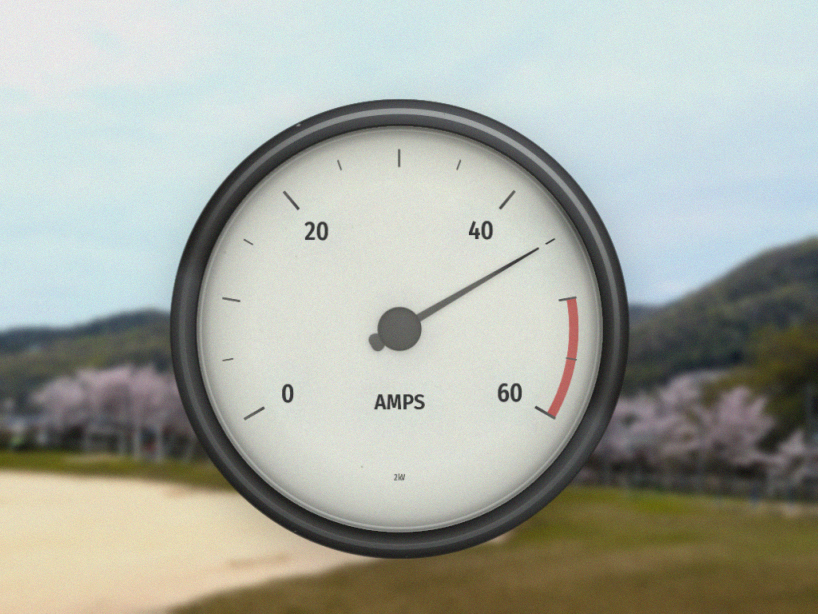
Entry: **45** A
